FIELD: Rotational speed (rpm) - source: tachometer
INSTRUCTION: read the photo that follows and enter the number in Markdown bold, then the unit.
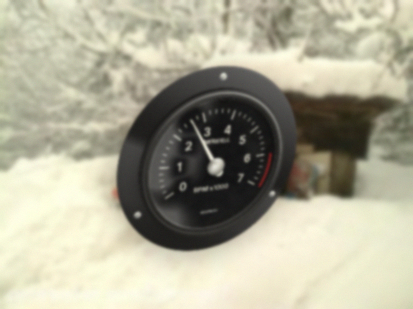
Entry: **2600** rpm
